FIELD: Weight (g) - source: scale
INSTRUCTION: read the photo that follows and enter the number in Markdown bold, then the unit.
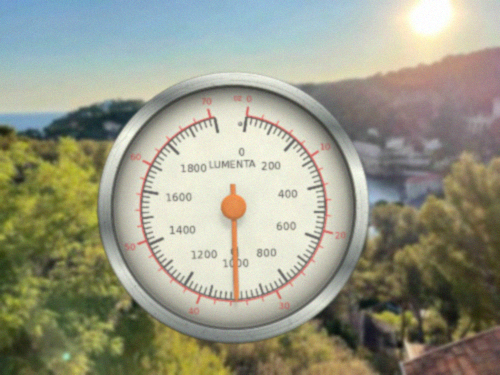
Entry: **1000** g
